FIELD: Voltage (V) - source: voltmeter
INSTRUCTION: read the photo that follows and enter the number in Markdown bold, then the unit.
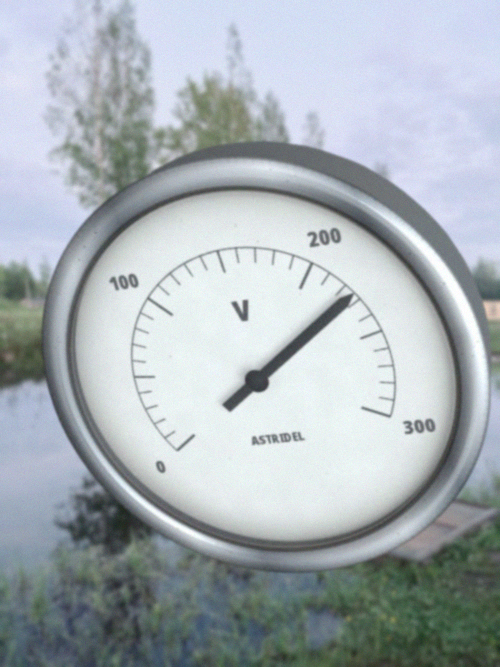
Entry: **225** V
